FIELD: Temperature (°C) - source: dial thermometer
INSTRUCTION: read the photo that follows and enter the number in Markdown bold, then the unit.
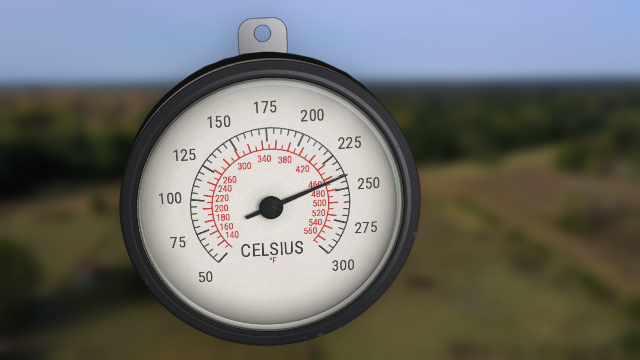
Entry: **240** °C
